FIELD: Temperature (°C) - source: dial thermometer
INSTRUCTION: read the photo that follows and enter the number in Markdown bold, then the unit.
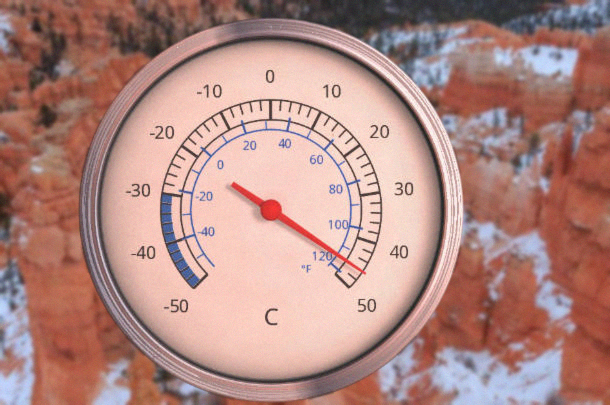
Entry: **46** °C
